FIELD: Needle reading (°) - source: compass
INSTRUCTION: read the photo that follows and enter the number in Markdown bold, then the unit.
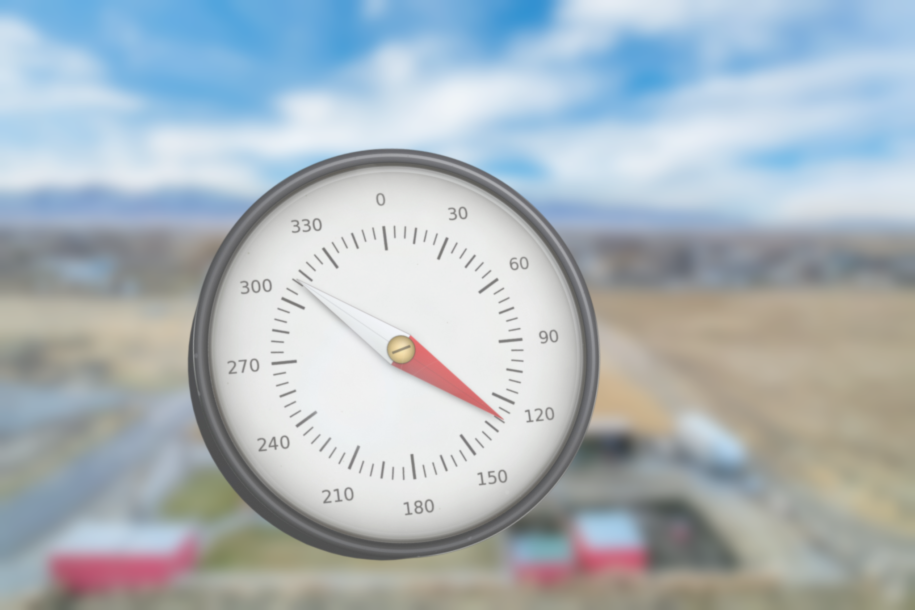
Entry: **130** °
